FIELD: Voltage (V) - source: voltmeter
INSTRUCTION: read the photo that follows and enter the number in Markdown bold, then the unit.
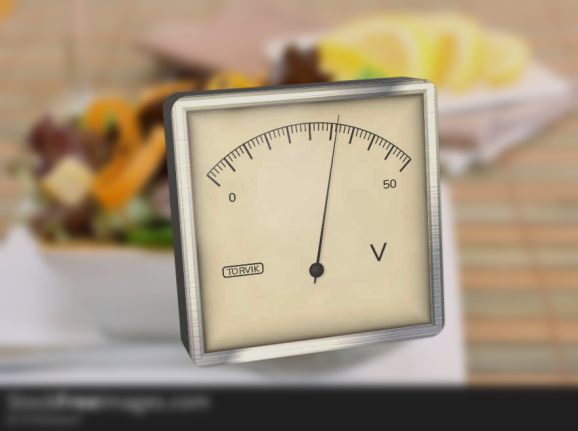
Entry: **31** V
